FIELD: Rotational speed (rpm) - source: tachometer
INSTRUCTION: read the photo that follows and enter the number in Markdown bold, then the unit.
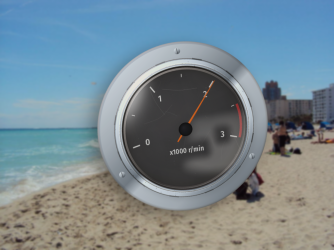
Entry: **2000** rpm
